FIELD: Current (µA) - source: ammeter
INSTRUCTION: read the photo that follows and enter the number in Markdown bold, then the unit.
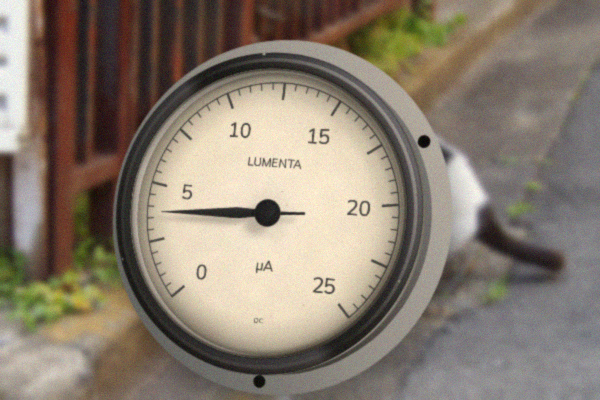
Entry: **3.75** µA
